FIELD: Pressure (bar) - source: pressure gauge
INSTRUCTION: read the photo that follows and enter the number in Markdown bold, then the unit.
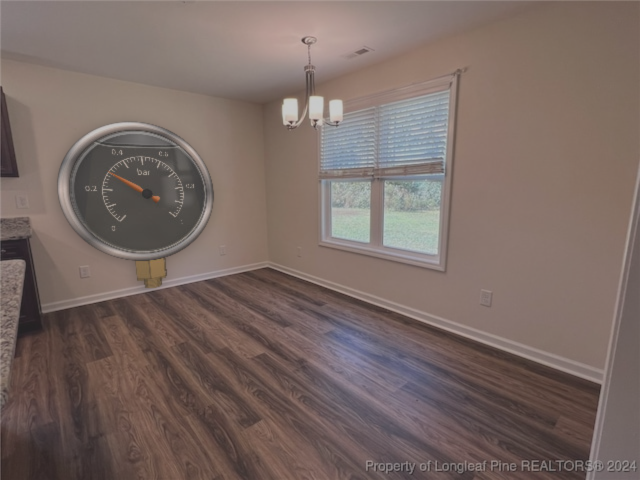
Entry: **0.3** bar
